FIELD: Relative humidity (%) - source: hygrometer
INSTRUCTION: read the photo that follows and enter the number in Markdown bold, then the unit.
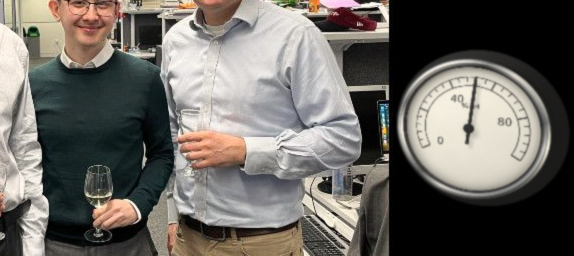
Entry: **52** %
